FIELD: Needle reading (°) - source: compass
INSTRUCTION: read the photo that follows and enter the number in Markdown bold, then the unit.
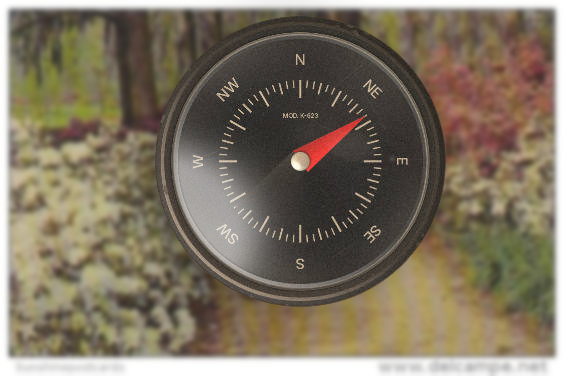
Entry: **55** °
